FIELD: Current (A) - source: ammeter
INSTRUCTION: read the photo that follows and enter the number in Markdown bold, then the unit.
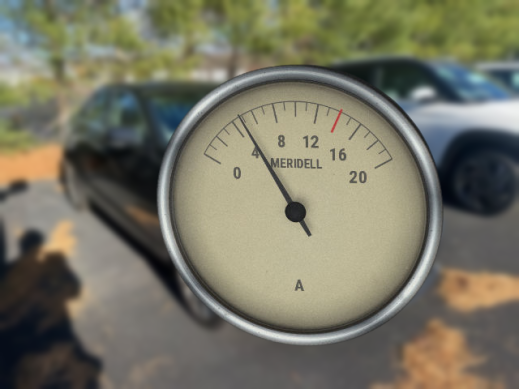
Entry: **5** A
